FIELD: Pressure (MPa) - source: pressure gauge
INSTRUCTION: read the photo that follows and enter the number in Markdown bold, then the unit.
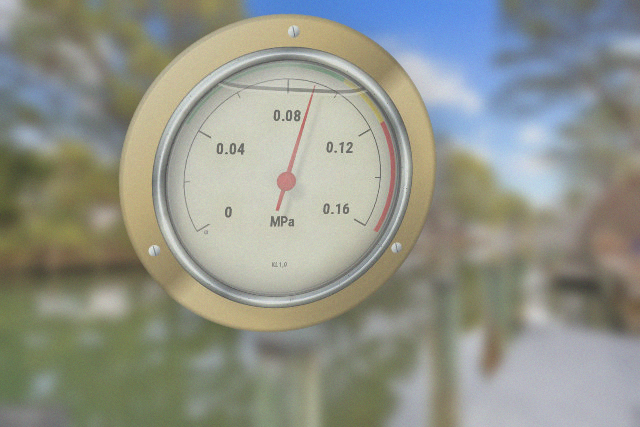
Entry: **0.09** MPa
